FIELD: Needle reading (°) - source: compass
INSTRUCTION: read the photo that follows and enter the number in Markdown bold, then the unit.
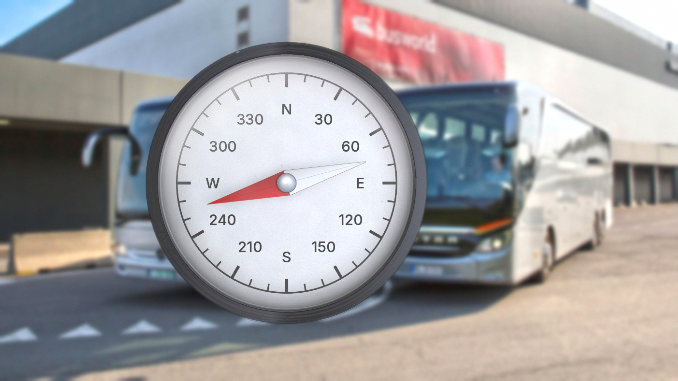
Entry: **255** °
